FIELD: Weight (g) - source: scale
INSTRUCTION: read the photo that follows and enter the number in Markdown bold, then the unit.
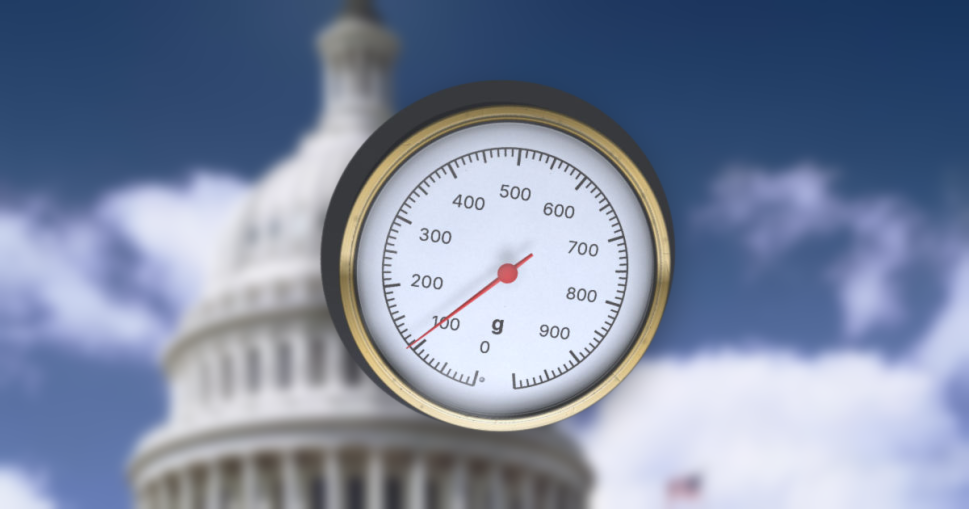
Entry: **110** g
